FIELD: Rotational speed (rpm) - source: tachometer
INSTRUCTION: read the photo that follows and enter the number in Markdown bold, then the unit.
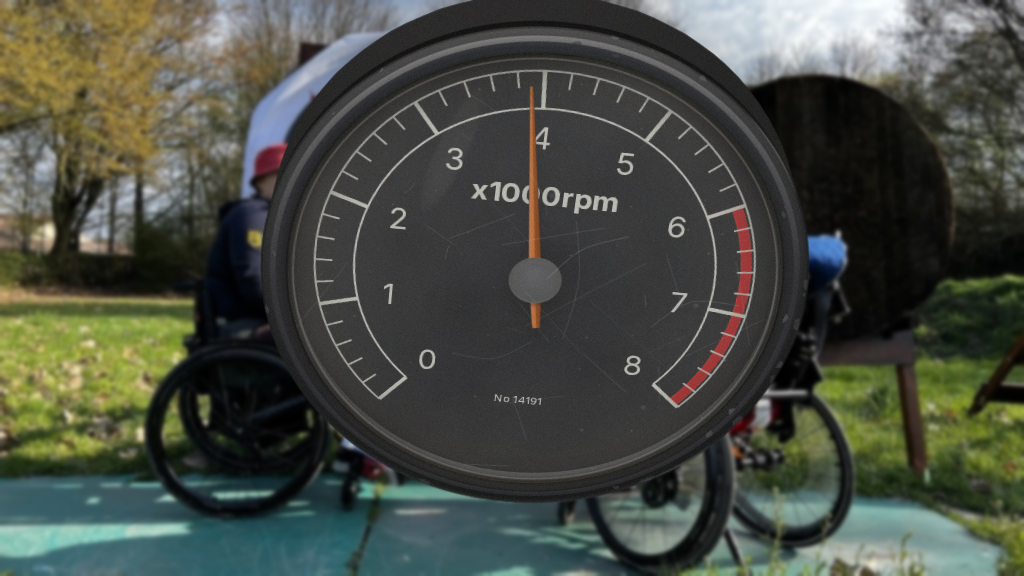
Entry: **3900** rpm
